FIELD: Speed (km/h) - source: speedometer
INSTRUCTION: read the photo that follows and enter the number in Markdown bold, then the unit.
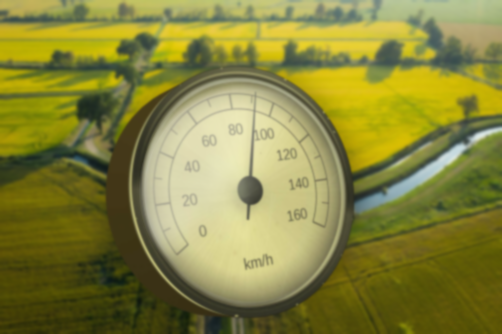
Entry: **90** km/h
